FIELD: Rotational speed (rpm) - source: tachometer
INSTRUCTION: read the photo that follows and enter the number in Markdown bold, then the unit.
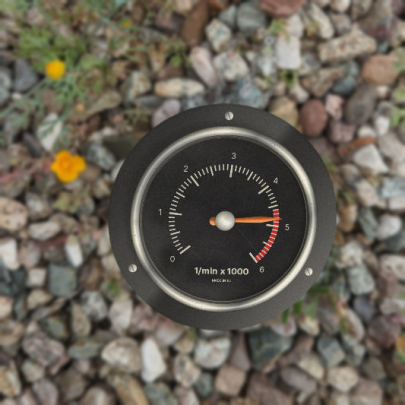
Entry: **4800** rpm
